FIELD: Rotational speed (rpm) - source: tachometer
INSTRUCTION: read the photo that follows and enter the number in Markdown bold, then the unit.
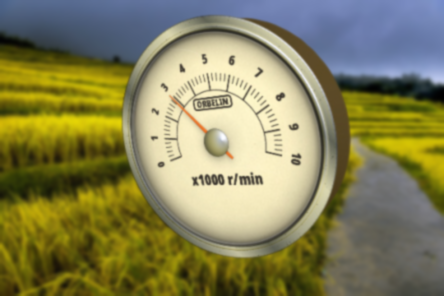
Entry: **3000** rpm
